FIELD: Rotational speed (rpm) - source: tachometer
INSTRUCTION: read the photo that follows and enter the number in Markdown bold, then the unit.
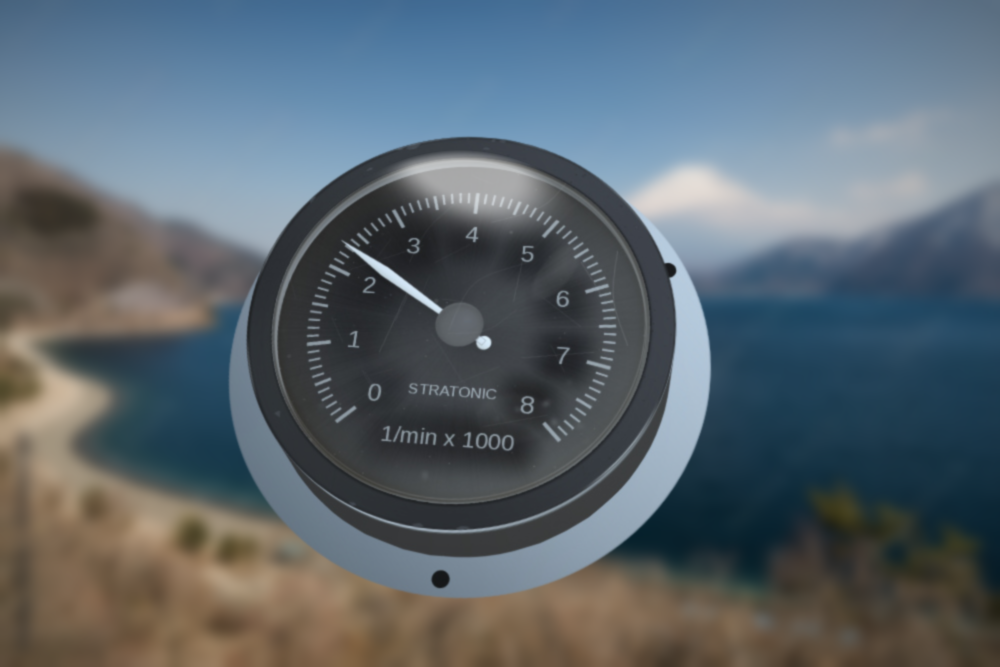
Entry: **2300** rpm
